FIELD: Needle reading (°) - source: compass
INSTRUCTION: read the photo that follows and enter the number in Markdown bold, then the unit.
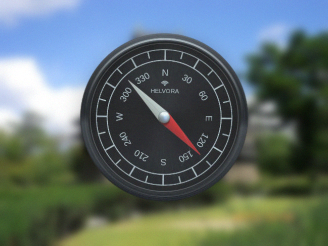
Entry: **135** °
